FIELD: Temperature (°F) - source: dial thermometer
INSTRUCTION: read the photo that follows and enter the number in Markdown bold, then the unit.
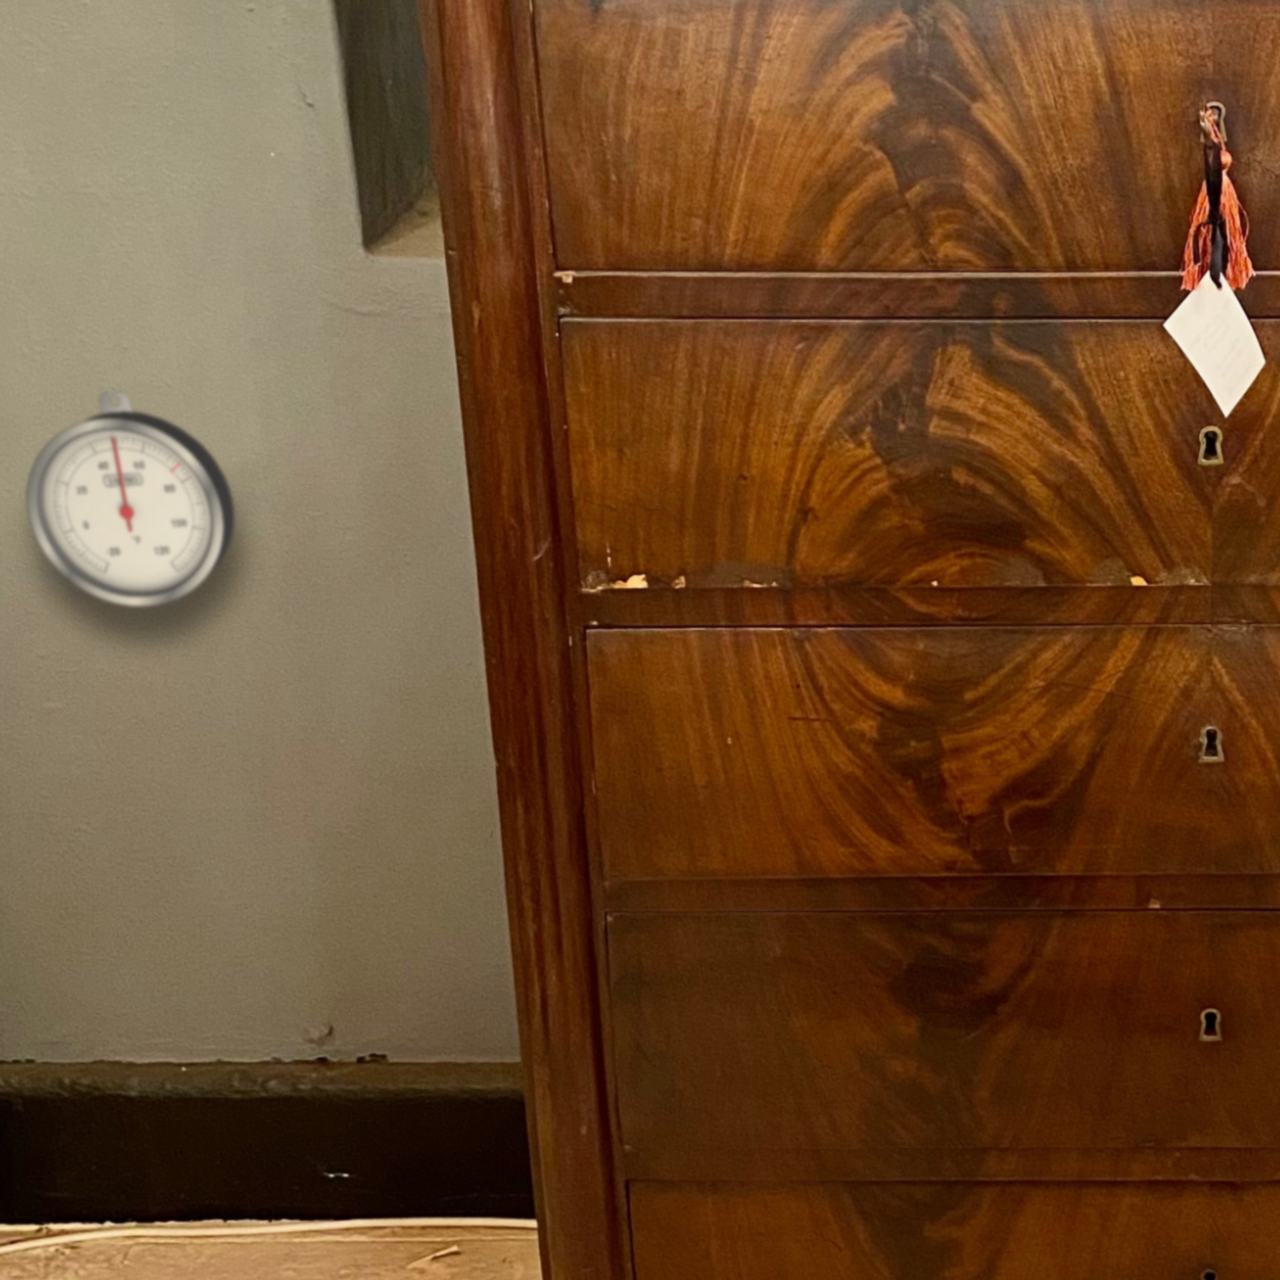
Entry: **50** °F
